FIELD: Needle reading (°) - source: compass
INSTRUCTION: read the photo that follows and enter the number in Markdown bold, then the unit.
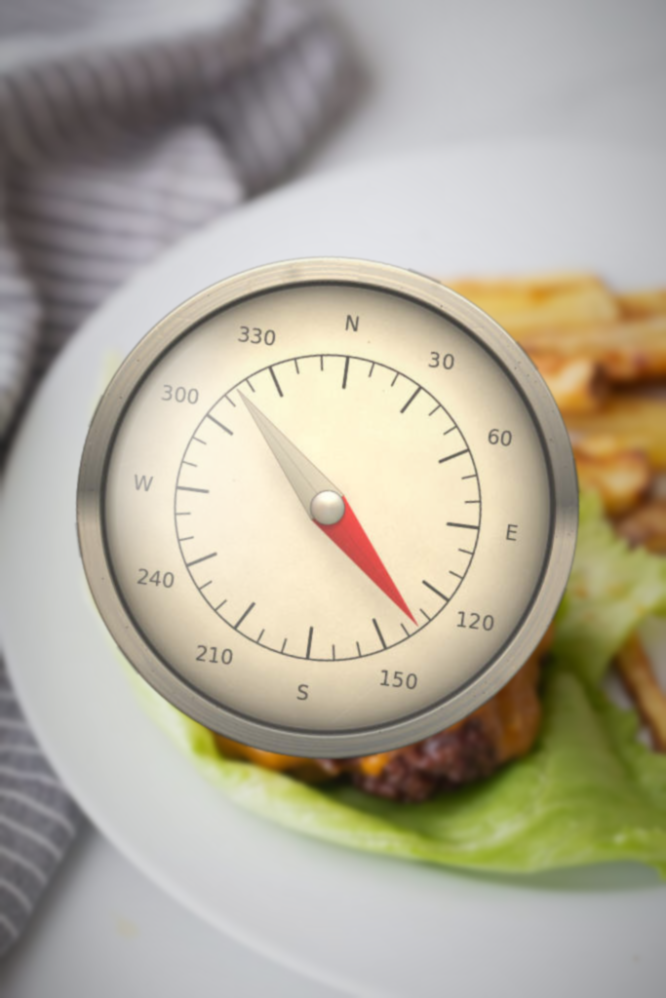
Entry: **135** °
